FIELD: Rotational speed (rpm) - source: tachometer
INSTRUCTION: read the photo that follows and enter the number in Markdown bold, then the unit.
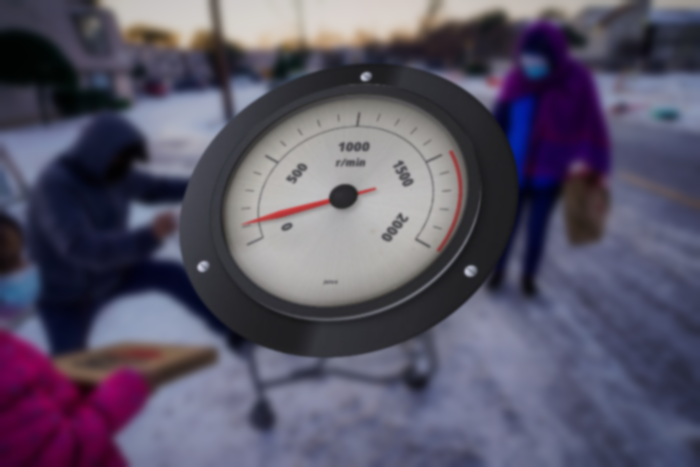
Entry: **100** rpm
